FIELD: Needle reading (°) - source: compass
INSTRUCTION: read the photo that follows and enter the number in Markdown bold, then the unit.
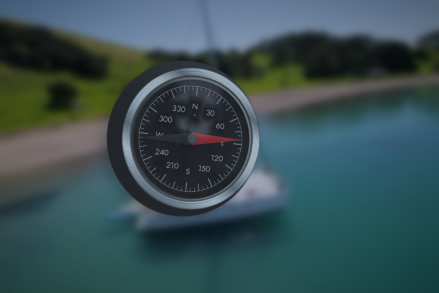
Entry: **85** °
